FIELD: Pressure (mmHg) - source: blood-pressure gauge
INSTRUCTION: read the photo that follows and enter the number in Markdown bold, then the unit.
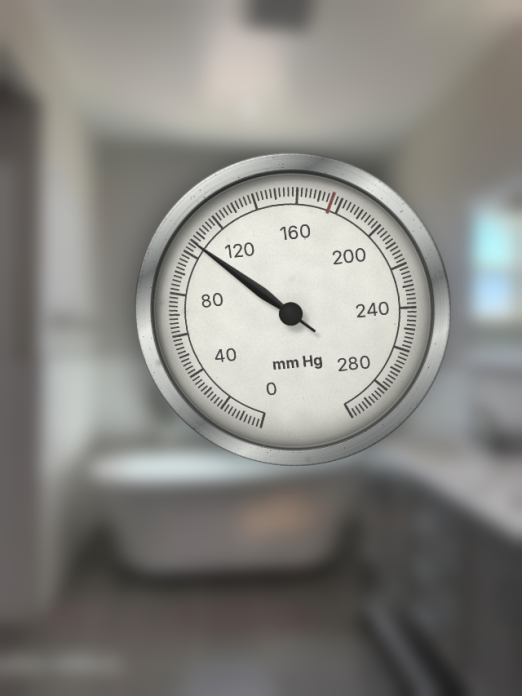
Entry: **106** mmHg
